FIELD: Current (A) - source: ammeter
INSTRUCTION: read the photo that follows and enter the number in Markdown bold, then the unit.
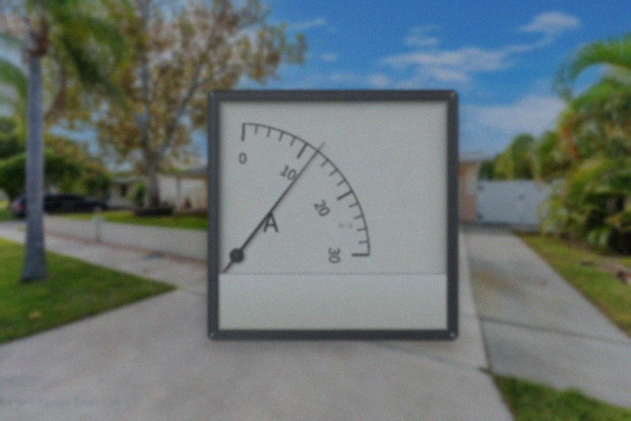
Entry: **12** A
